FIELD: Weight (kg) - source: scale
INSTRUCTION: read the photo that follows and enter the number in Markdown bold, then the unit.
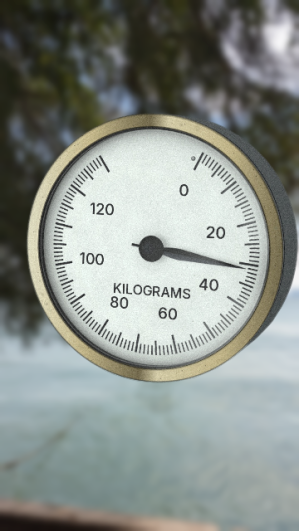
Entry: **31** kg
